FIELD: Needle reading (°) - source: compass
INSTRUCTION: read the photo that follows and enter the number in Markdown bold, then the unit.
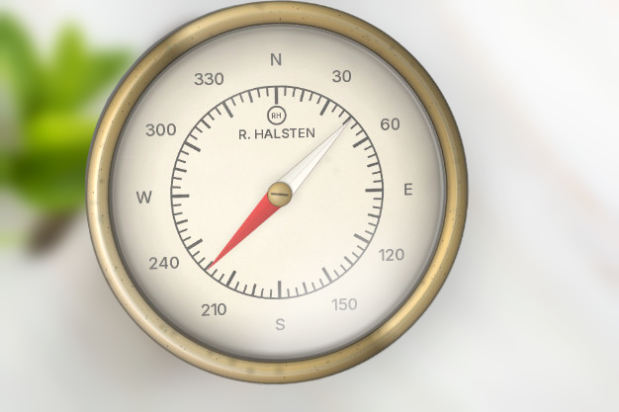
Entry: **225** °
